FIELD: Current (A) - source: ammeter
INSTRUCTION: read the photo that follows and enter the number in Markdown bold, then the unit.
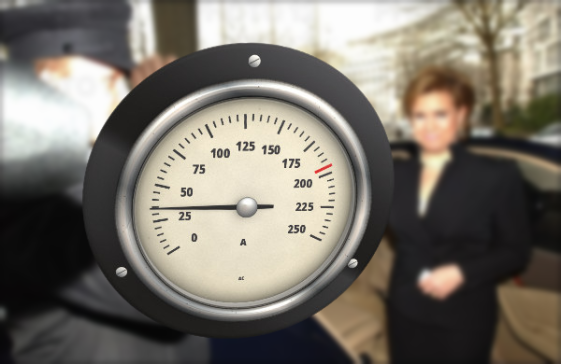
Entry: **35** A
